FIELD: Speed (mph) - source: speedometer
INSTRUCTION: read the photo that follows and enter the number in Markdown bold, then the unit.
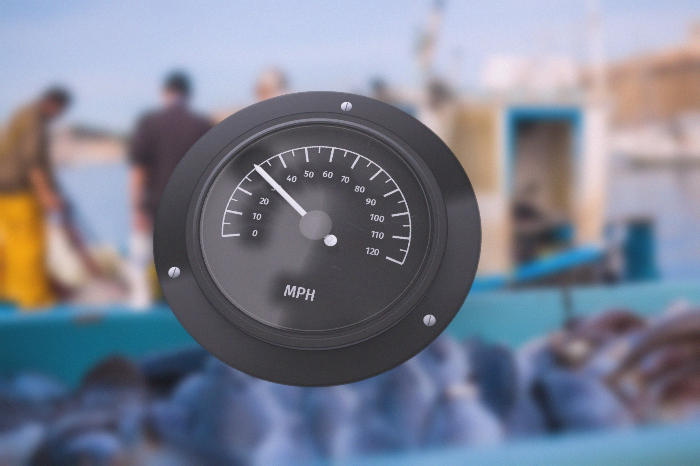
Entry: **30** mph
